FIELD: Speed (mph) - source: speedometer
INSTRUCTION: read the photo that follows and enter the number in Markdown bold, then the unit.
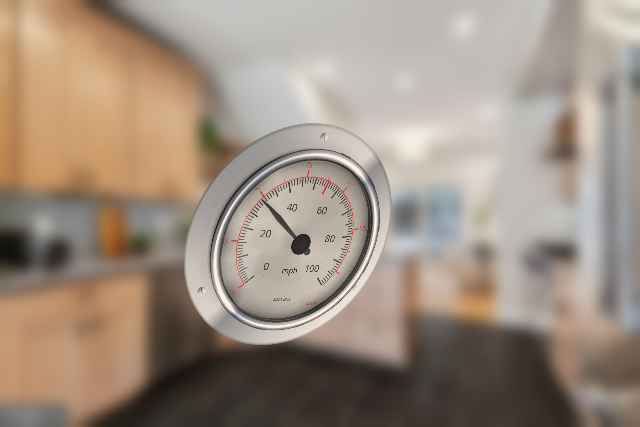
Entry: **30** mph
